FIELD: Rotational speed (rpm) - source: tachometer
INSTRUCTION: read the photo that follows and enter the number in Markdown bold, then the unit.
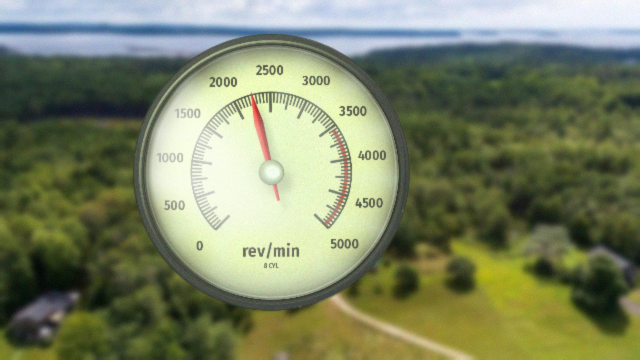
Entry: **2250** rpm
